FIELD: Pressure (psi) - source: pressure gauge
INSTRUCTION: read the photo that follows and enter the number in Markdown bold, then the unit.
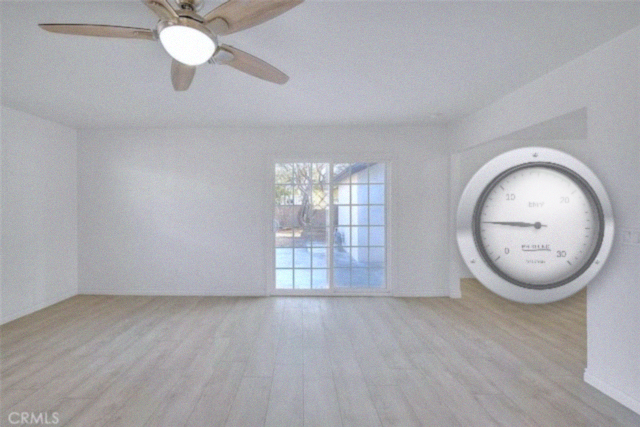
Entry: **5** psi
